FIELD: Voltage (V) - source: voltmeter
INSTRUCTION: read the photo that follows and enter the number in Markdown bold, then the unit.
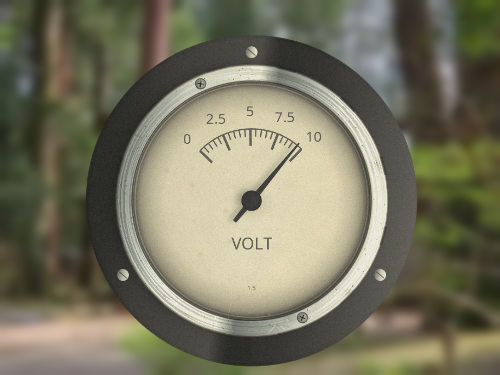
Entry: **9.5** V
